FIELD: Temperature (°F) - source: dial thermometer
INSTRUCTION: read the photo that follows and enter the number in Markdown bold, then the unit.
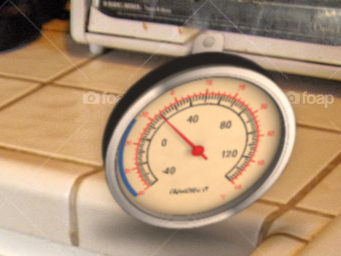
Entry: **20** °F
